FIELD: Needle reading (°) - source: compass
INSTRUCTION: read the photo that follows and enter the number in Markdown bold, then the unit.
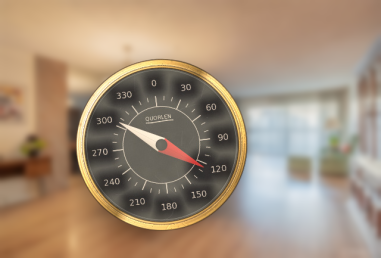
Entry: **125** °
